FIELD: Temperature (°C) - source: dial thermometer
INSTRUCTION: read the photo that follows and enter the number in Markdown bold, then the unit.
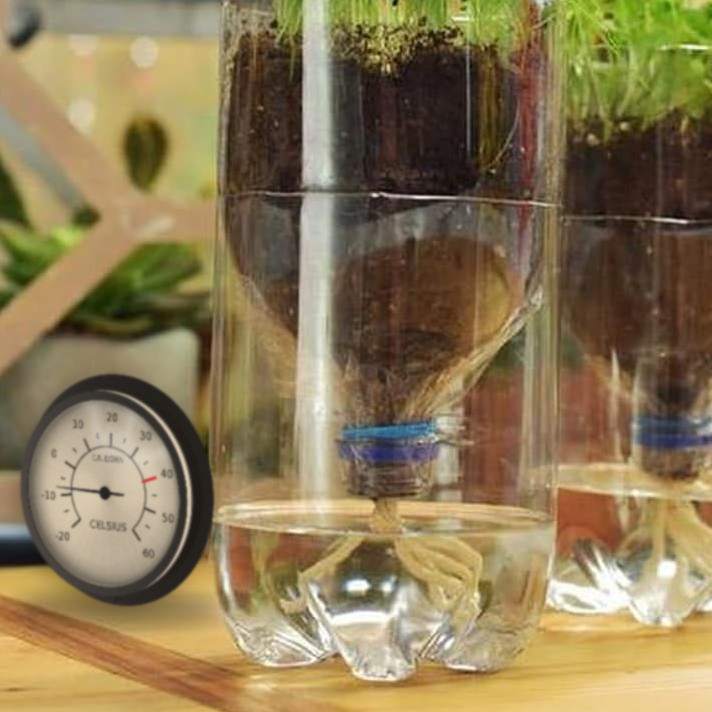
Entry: **-7.5** °C
